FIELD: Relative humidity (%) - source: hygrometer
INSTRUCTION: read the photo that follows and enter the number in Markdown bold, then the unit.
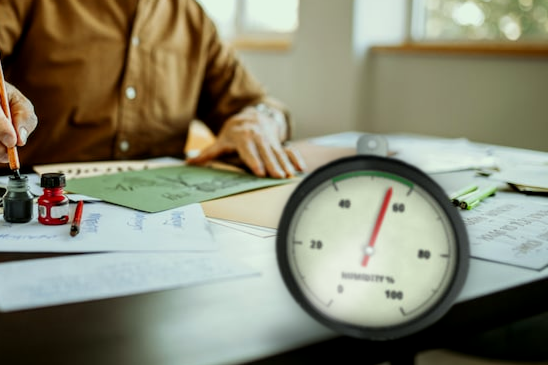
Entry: **55** %
